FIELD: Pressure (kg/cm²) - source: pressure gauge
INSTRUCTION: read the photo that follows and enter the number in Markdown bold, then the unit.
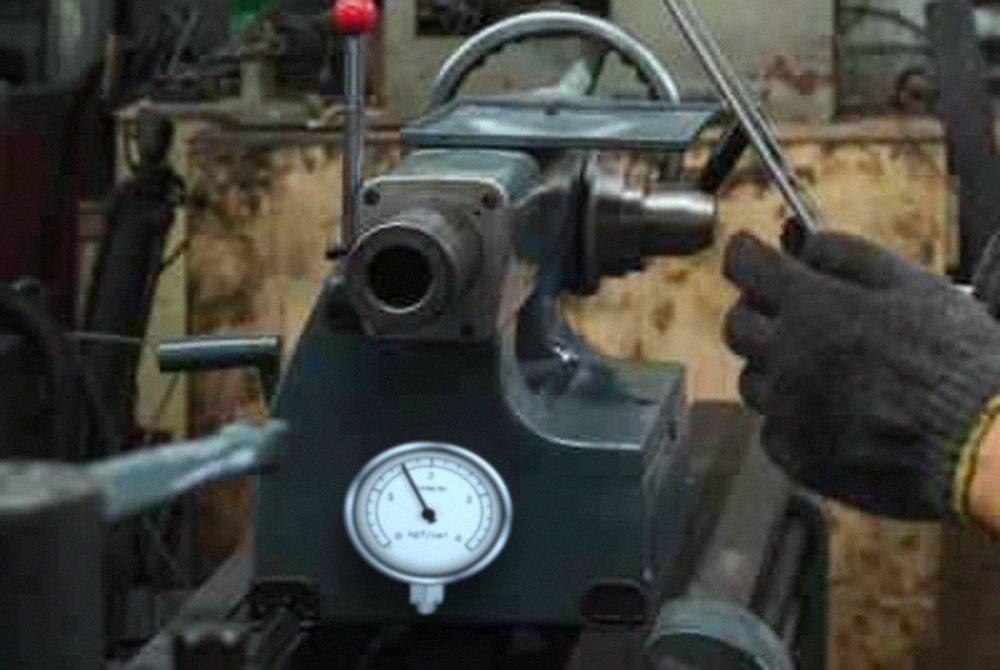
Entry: **1.6** kg/cm²
